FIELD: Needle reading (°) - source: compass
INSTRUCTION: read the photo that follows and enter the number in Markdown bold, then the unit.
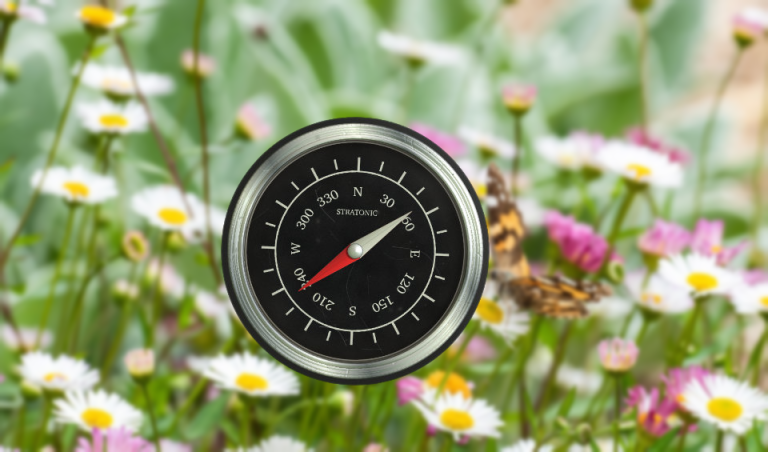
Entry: **232.5** °
